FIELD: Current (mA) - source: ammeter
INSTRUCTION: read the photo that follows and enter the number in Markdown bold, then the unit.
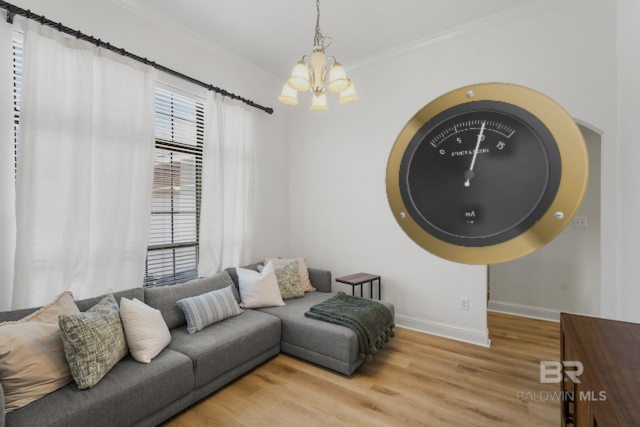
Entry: **10** mA
